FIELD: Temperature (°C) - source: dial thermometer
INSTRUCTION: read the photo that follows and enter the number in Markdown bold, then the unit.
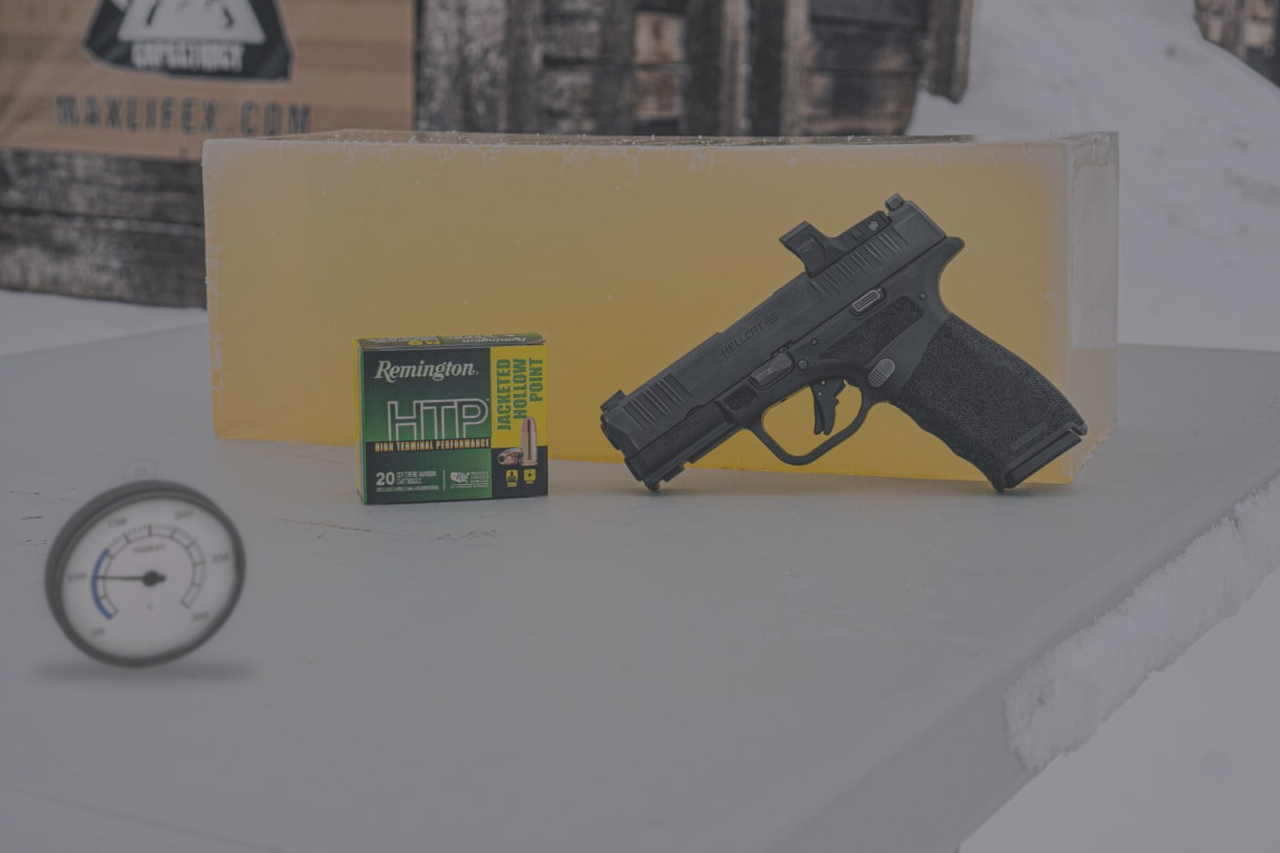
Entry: **100** °C
